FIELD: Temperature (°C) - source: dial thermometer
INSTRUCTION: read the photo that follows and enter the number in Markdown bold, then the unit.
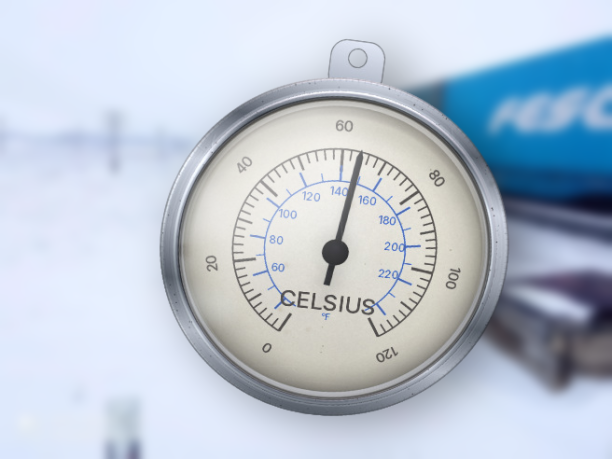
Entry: **64** °C
